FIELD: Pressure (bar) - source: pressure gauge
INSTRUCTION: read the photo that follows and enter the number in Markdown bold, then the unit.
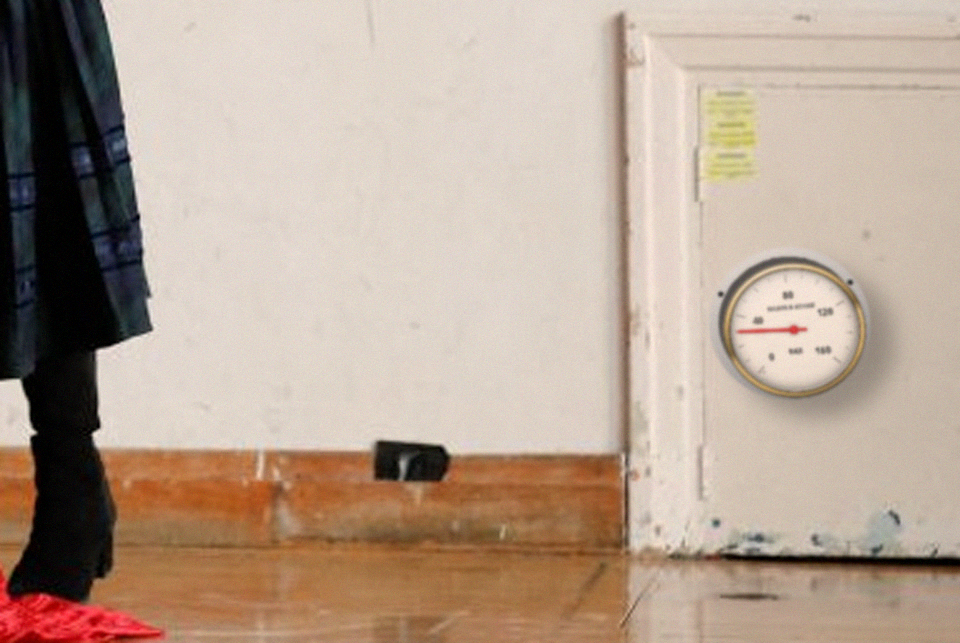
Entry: **30** bar
